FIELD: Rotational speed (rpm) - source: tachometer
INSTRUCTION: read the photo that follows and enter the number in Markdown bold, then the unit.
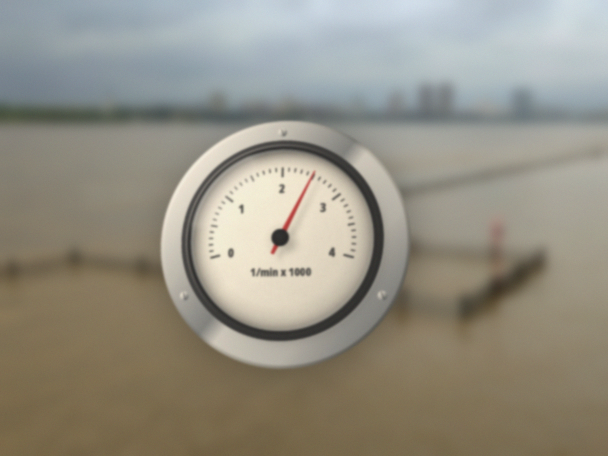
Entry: **2500** rpm
